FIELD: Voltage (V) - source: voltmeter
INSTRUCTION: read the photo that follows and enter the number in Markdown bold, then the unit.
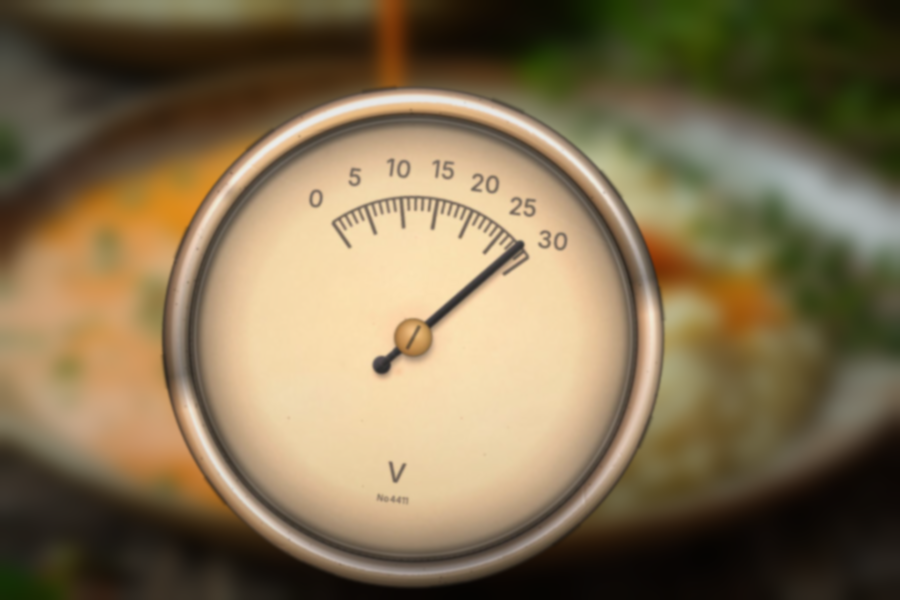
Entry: **28** V
